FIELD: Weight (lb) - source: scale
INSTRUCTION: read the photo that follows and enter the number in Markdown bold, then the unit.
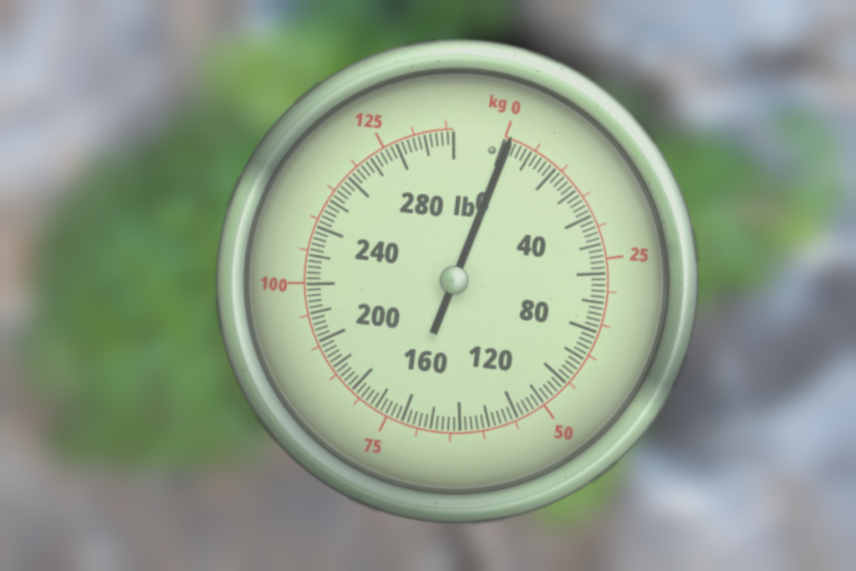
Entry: **2** lb
